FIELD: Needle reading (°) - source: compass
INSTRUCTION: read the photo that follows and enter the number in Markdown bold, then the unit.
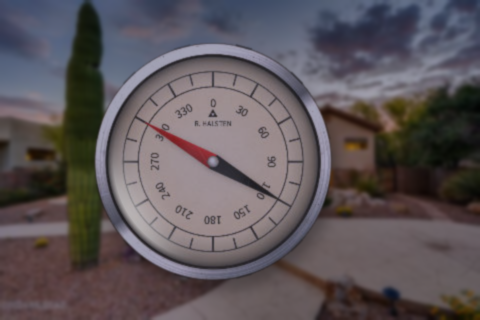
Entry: **300** °
